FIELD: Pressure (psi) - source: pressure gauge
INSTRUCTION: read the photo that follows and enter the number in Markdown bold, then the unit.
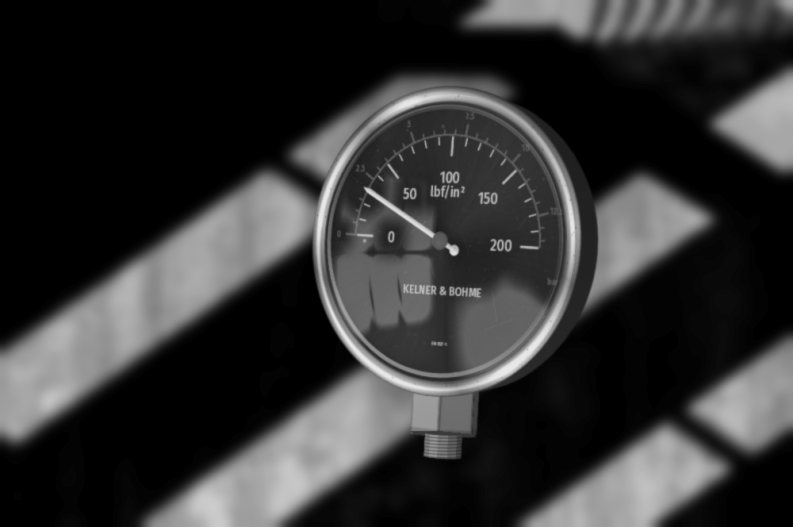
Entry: **30** psi
